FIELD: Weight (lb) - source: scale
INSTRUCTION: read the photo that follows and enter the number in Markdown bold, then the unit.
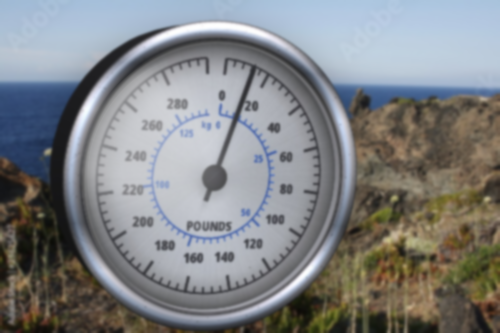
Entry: **12** lb
